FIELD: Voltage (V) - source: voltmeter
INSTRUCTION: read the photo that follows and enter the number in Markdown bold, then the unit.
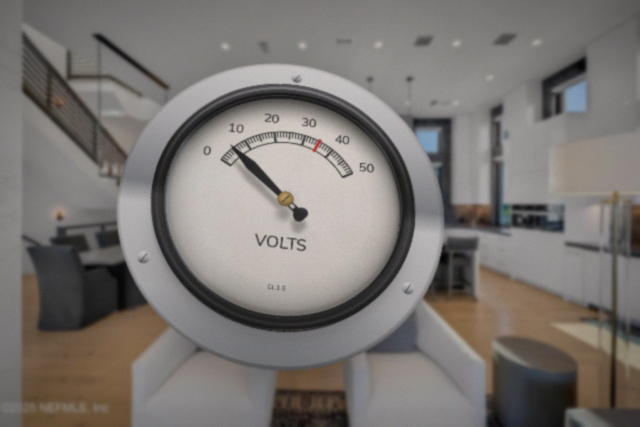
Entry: **5** V
